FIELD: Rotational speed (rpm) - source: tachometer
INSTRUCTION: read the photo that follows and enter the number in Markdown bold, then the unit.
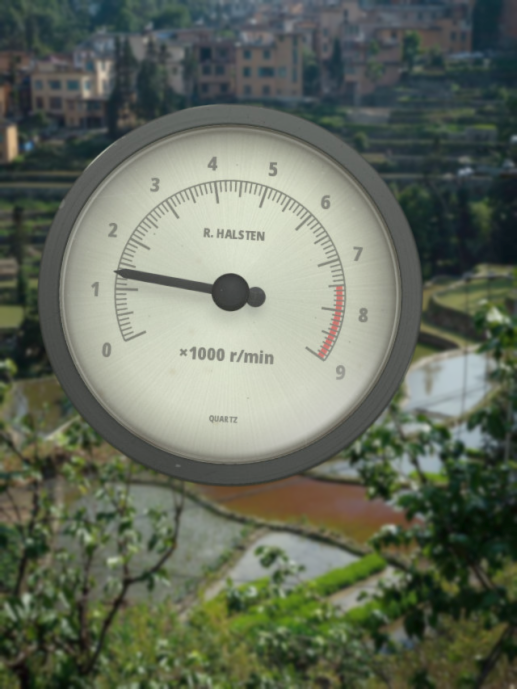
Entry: **1300** rpm
